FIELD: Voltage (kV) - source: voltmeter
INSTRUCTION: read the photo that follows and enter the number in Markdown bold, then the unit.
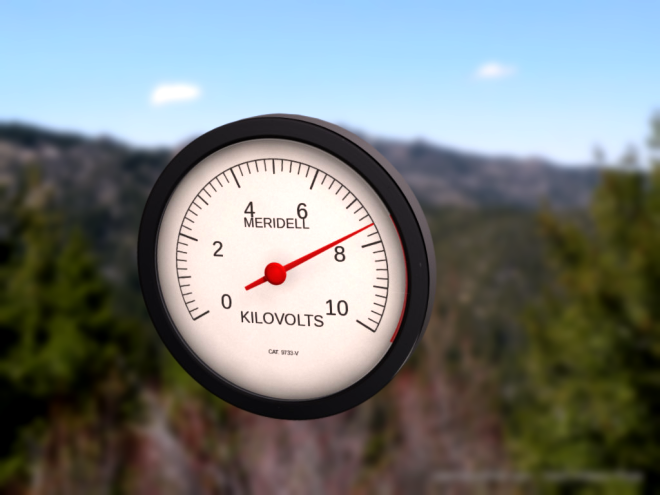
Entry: **7.6** kV
